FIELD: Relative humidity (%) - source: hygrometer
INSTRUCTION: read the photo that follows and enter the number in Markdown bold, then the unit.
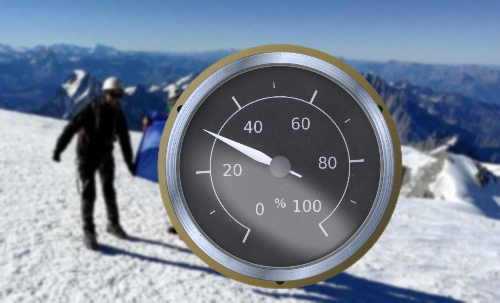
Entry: **30** %
